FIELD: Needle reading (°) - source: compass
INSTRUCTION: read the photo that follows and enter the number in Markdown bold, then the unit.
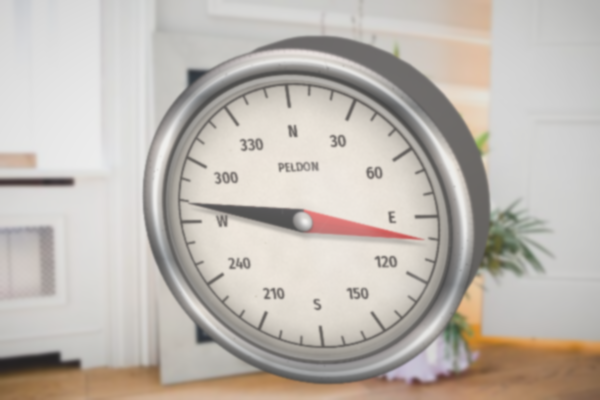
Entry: **100** °
